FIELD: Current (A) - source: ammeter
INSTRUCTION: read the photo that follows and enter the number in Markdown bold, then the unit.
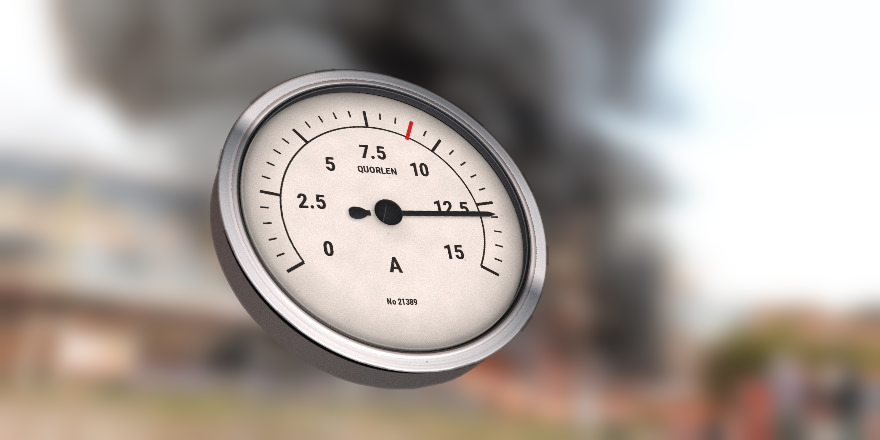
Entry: **13** A
